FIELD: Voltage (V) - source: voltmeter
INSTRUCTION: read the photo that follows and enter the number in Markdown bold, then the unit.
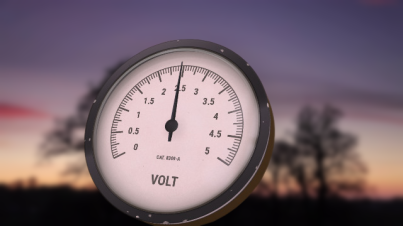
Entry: **2.5** V
